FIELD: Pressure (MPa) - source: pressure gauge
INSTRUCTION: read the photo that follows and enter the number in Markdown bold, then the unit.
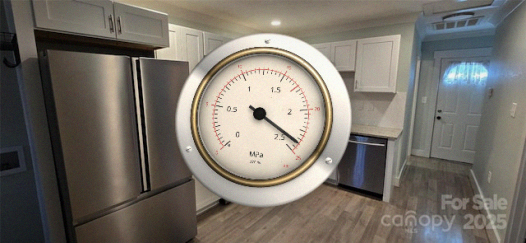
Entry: **2.4** MPa
